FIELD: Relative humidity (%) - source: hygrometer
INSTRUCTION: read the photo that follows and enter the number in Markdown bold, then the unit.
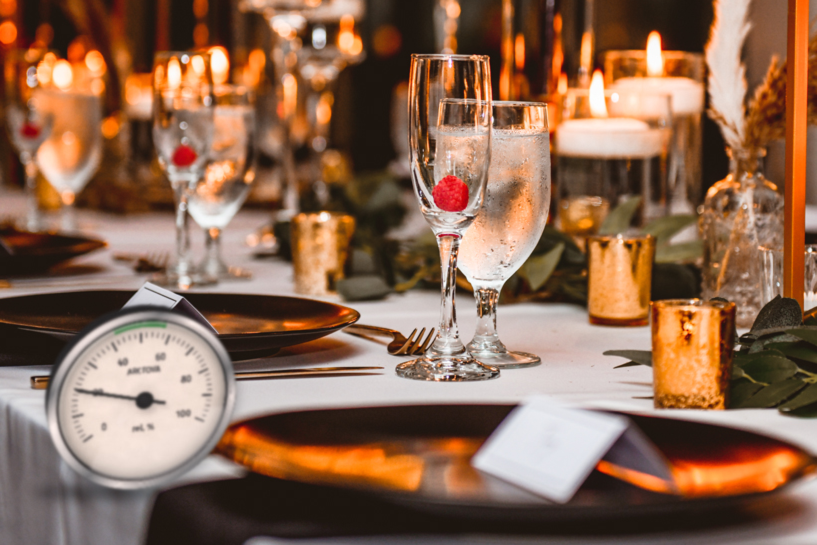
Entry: **20** %
